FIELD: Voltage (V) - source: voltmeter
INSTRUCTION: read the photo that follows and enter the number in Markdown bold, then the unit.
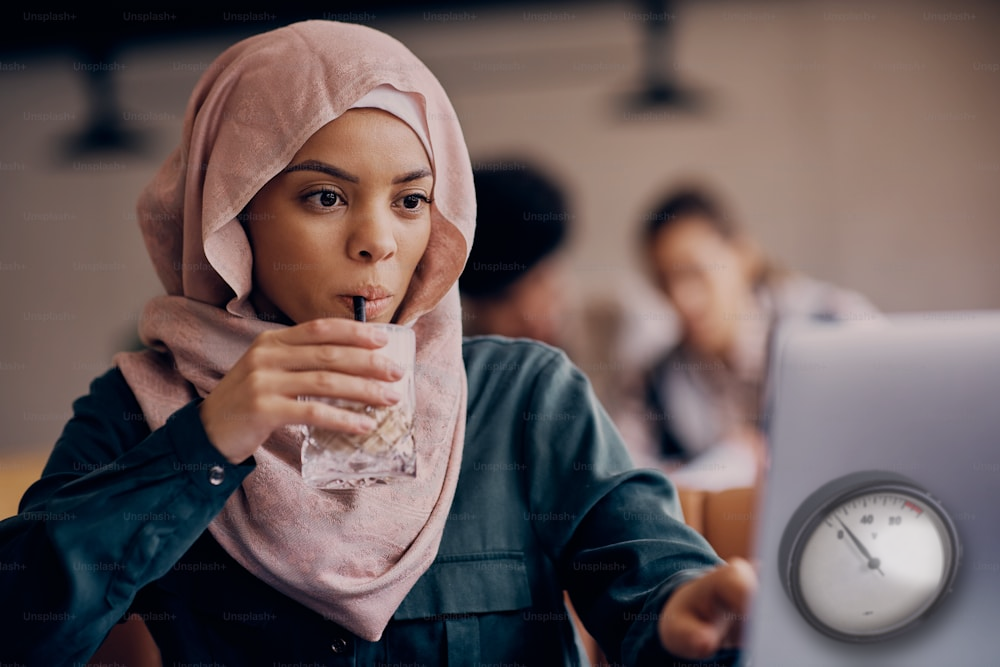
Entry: **10** V
